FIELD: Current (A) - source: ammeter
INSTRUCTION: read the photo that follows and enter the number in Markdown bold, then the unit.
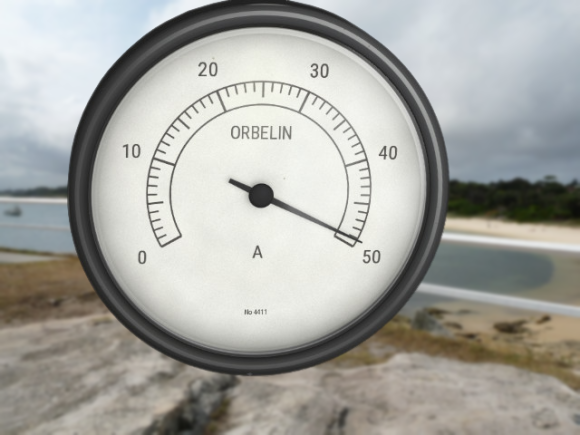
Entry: **49** A
